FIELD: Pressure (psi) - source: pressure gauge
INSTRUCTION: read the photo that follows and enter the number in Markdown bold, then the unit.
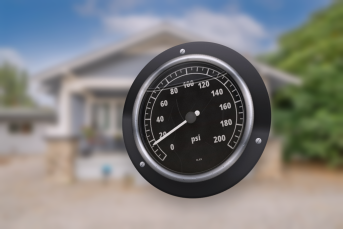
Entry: **15** psi
